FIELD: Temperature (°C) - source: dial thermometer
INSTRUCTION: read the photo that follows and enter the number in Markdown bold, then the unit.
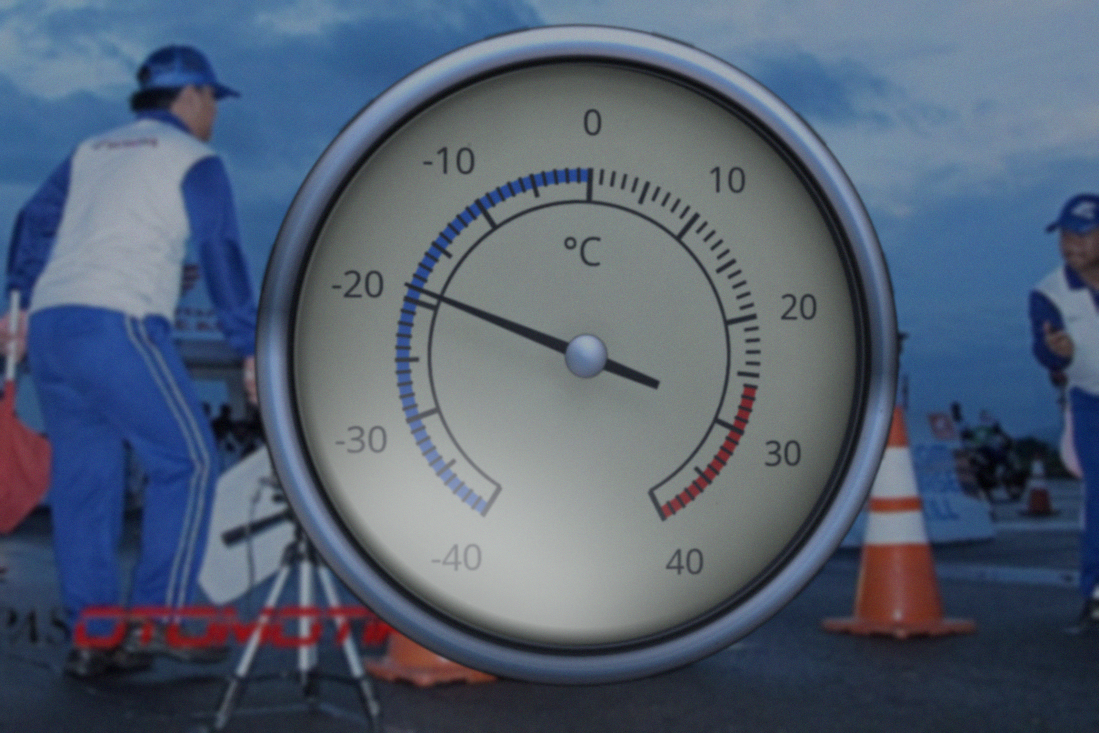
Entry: **-19** °C
